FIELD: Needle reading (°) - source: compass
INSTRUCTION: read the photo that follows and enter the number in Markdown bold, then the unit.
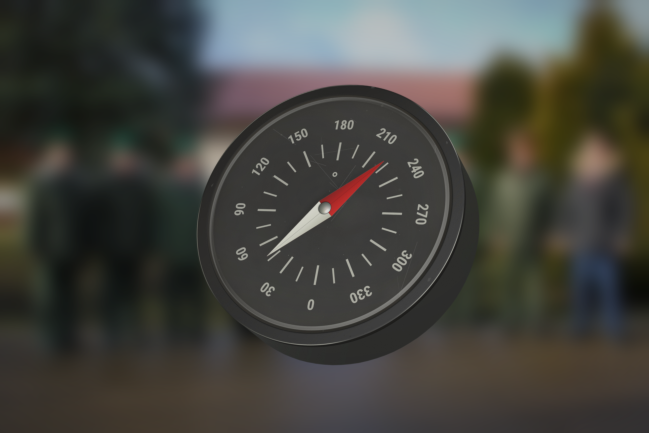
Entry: **225** °
